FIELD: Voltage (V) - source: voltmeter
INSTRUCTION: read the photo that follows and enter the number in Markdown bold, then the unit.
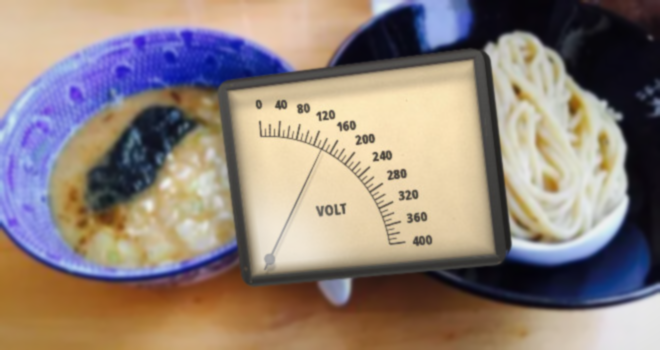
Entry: **140** V
